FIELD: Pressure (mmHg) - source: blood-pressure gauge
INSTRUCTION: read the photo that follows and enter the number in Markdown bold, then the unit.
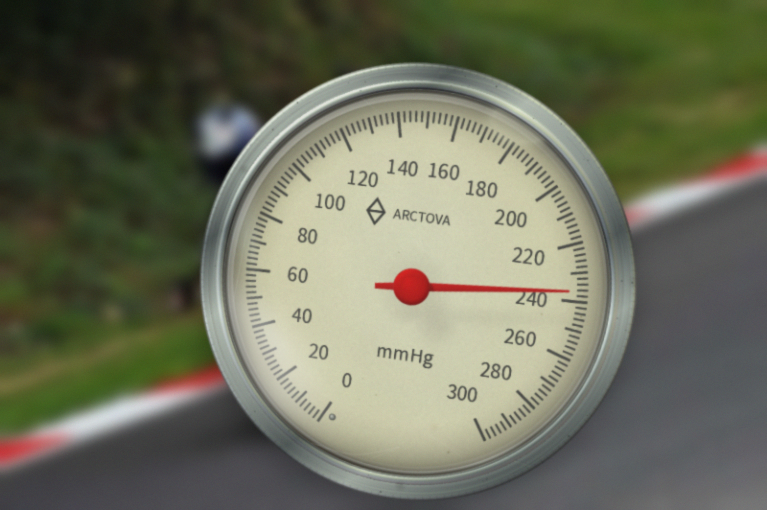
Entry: **236** mmHg
